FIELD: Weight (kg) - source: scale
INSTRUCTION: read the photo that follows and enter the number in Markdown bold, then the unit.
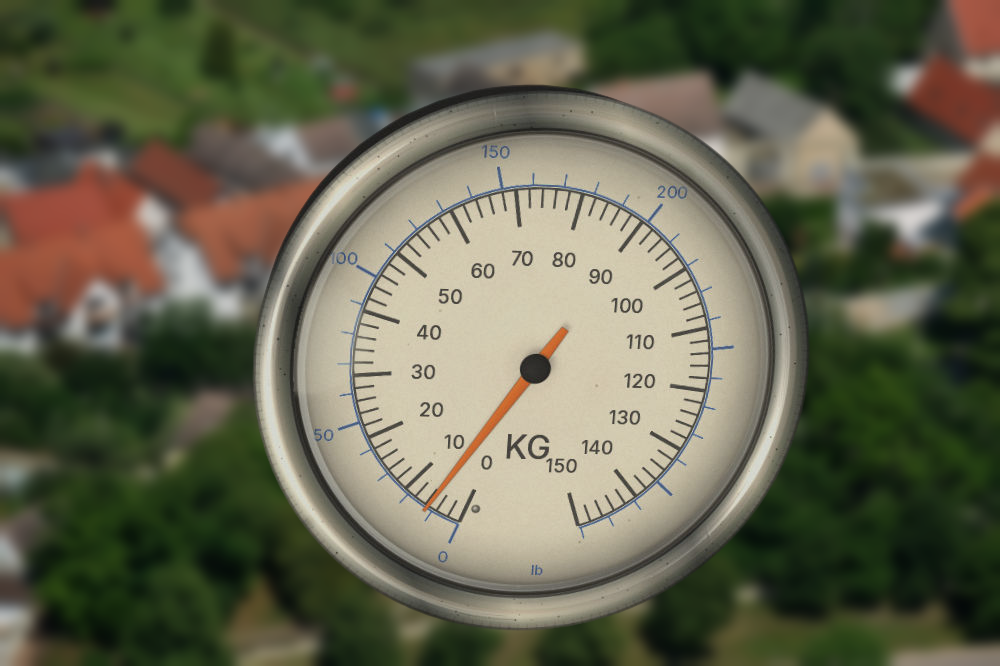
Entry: **6** kg
